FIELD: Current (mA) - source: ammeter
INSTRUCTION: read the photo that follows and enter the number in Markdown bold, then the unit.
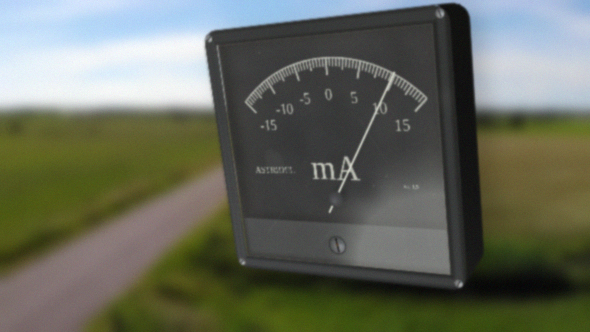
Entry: **10** mA
